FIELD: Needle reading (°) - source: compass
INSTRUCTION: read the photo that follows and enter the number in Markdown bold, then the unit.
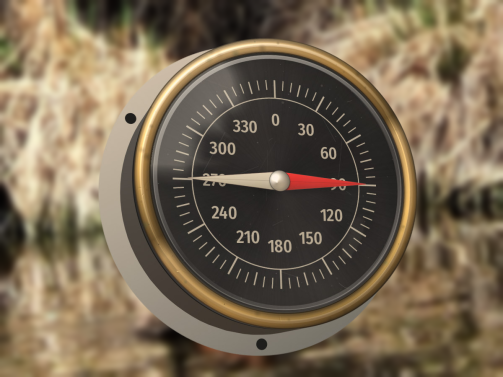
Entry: **90** °
